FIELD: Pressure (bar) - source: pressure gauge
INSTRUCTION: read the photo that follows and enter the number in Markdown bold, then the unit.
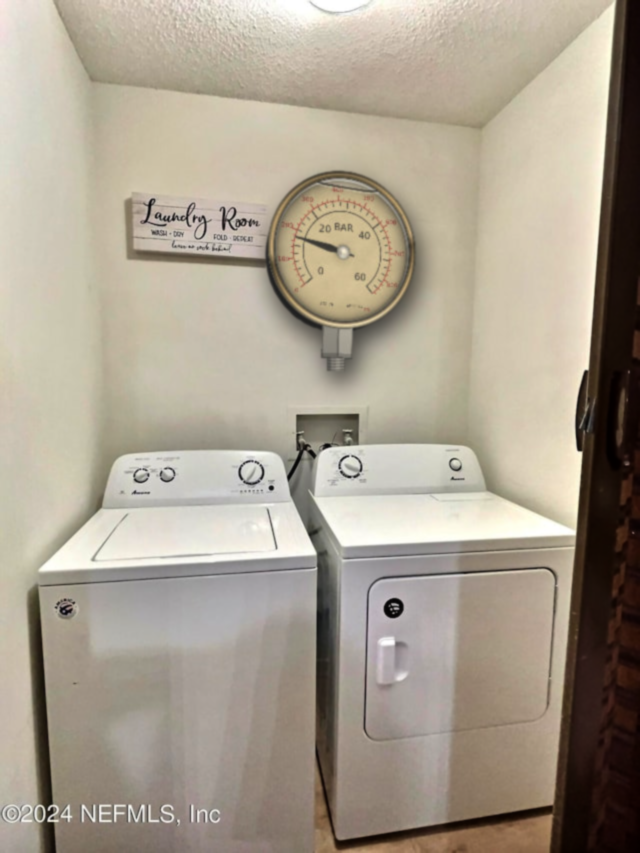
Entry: **12** bar
